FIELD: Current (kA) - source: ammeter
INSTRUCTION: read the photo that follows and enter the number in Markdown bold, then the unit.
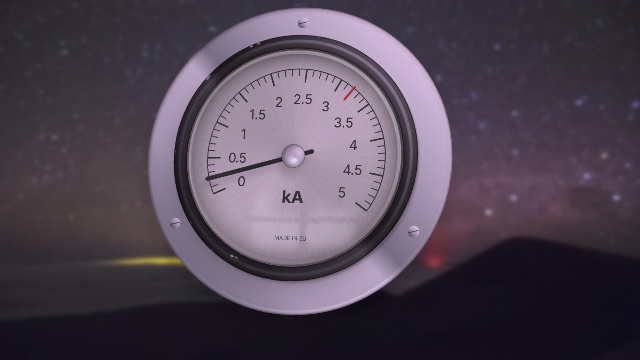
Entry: **0.2** kA
